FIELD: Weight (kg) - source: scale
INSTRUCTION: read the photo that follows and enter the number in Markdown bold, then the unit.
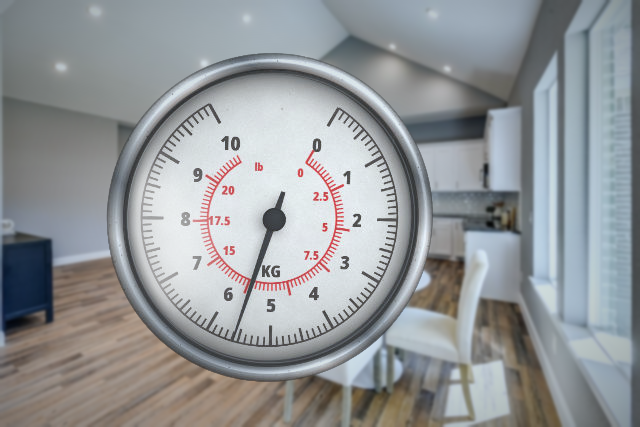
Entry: **5.6** kg
